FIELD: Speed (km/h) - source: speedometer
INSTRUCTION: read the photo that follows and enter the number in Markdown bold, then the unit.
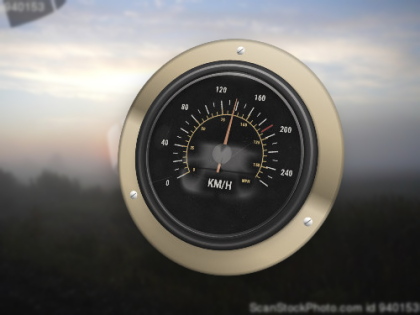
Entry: **140** km/h
